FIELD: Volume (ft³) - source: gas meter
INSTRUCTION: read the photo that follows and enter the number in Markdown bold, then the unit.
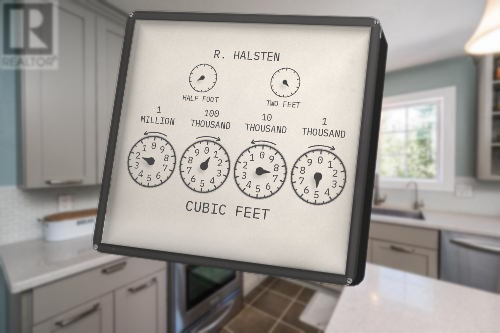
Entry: **207500** ft³
